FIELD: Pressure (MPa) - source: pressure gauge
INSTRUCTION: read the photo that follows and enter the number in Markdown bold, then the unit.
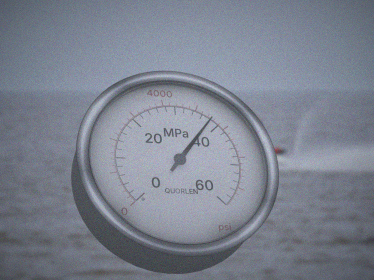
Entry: **38** MPa
